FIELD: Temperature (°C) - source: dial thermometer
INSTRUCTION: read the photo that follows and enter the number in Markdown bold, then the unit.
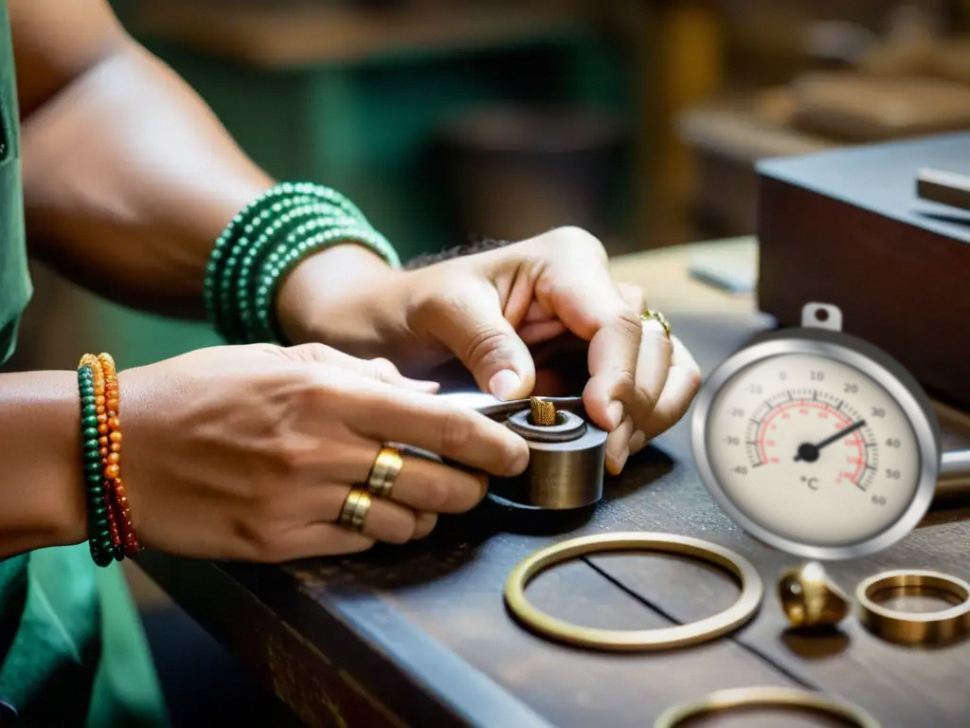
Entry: **30** °C
